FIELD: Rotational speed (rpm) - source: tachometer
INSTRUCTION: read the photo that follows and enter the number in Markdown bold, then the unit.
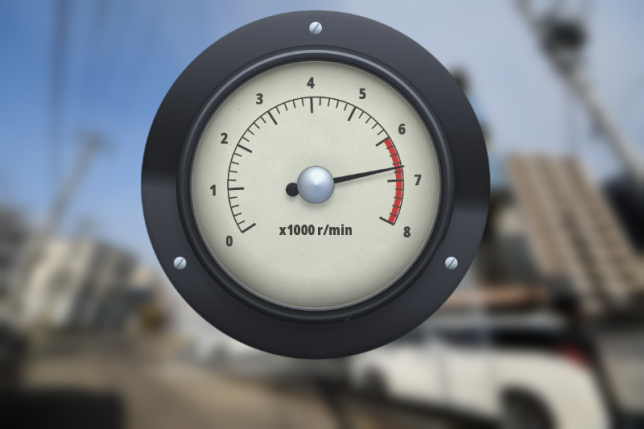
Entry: **6700** rpm
